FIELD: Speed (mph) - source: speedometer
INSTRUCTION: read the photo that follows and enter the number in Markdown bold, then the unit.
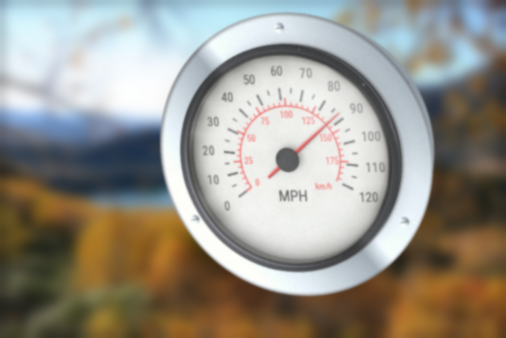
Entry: **87.5** mph
